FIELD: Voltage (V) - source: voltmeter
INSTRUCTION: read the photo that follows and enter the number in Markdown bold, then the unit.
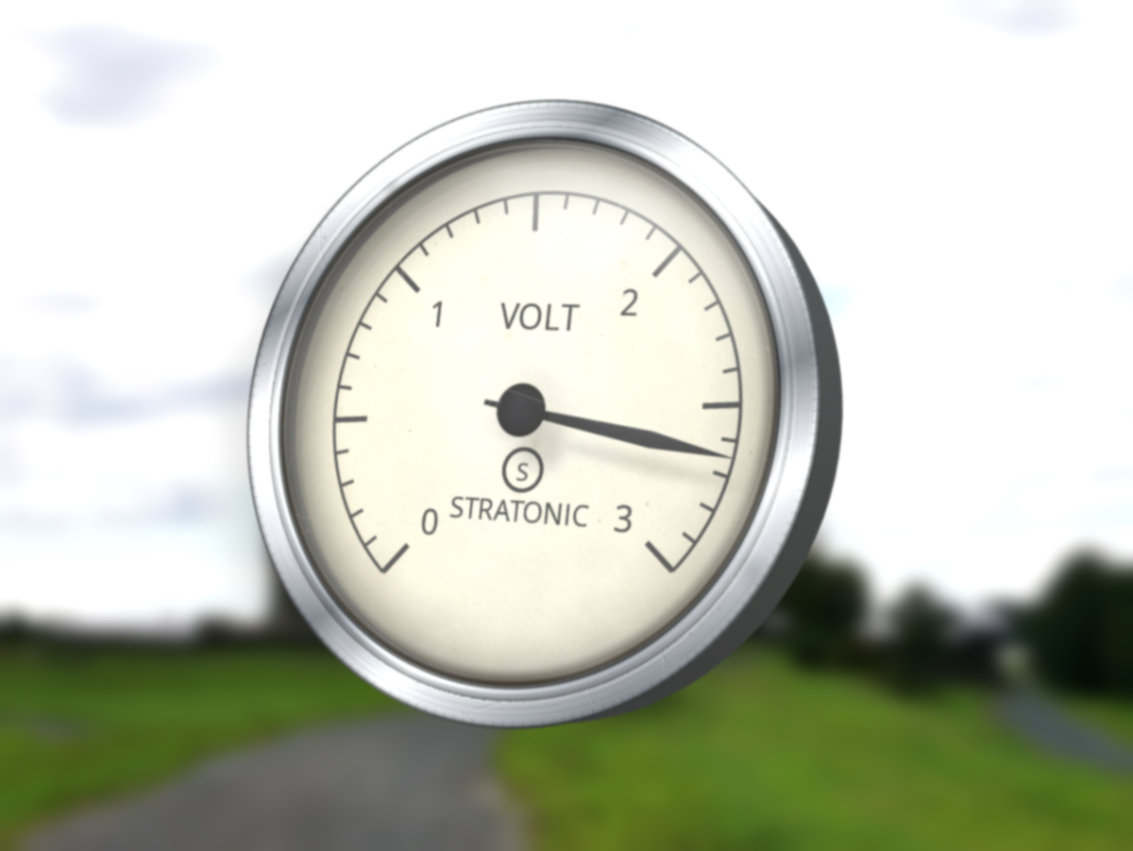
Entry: **2.65** V
